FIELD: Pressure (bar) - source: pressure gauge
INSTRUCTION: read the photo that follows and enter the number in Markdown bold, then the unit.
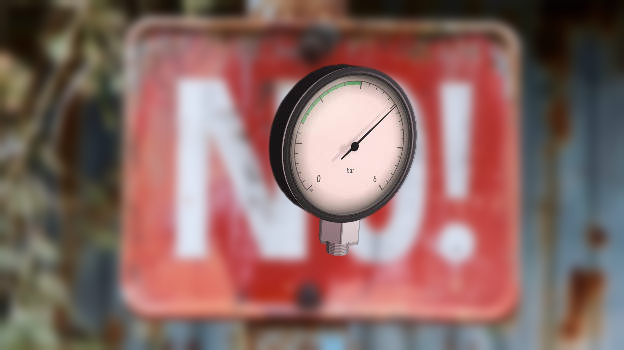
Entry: **4** bar
